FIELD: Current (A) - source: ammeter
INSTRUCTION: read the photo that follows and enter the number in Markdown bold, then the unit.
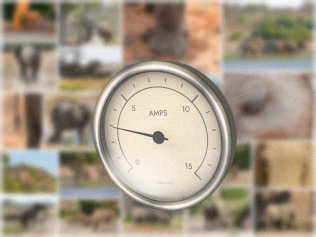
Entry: **3** A
